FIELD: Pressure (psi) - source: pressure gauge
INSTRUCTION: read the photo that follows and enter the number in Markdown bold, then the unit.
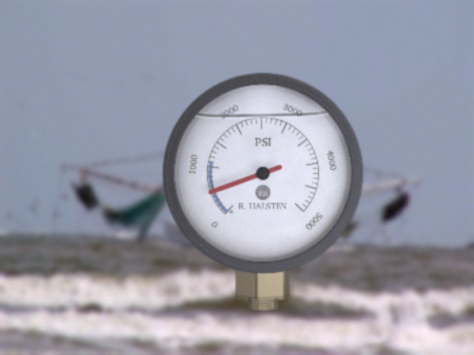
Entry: **500** psi
